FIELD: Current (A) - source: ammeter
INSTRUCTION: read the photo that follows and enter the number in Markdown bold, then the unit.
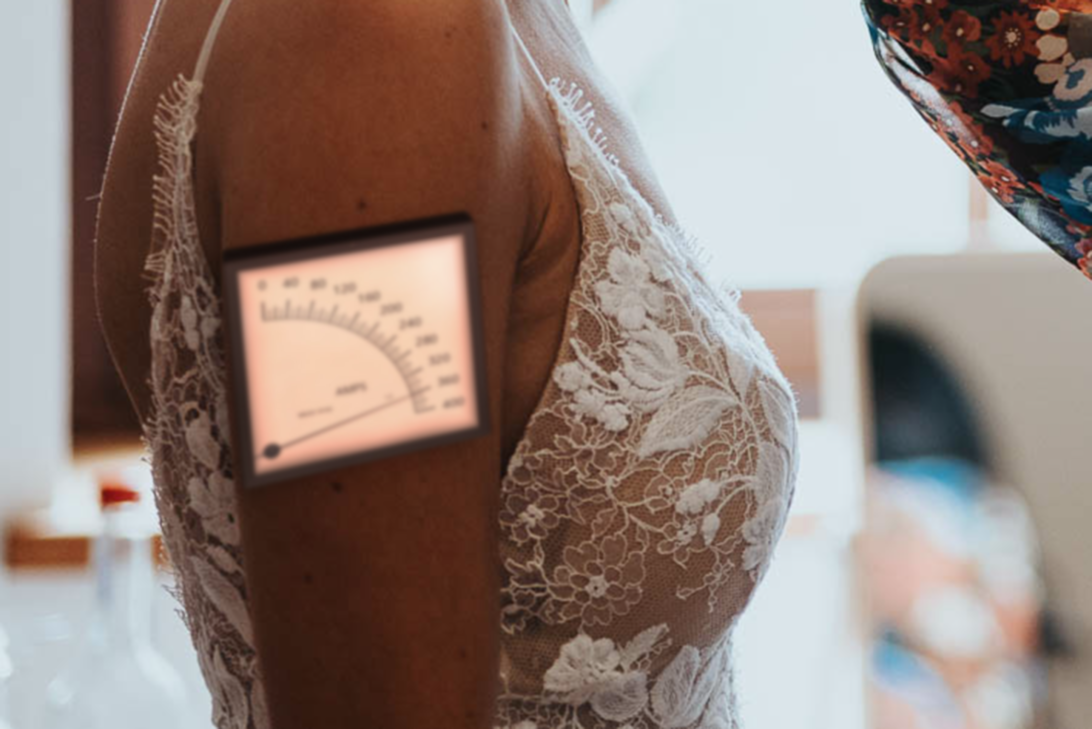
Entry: **360** A
